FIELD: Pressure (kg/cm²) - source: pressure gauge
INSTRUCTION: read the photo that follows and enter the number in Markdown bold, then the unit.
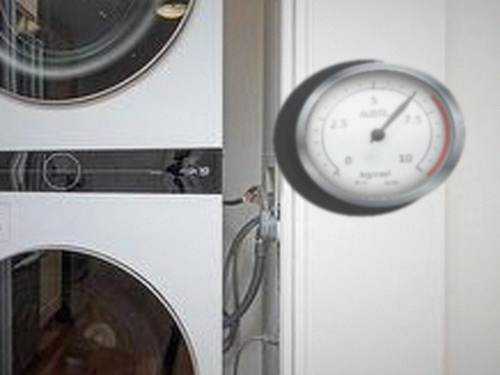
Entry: **6.5** kg/cm²
